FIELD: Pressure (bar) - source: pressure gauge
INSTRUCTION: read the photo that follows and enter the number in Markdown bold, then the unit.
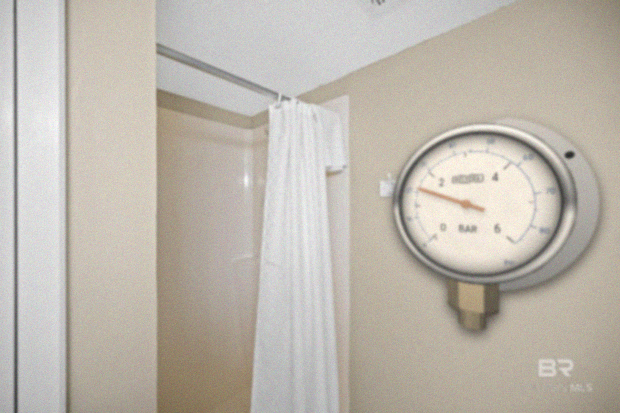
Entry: **1.5** bar
